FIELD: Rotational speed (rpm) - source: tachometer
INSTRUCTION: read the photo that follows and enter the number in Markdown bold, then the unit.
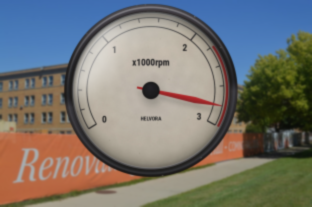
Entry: **2800** rpm
